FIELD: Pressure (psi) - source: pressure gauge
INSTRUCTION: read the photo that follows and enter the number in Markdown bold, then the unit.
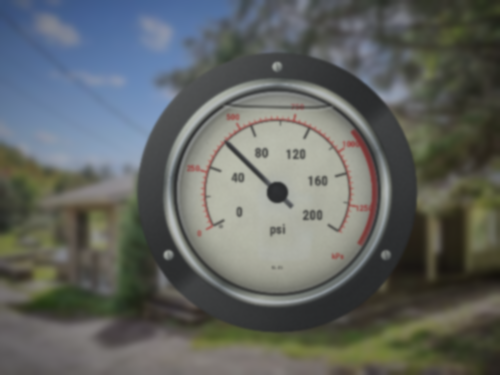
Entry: **60** psi
